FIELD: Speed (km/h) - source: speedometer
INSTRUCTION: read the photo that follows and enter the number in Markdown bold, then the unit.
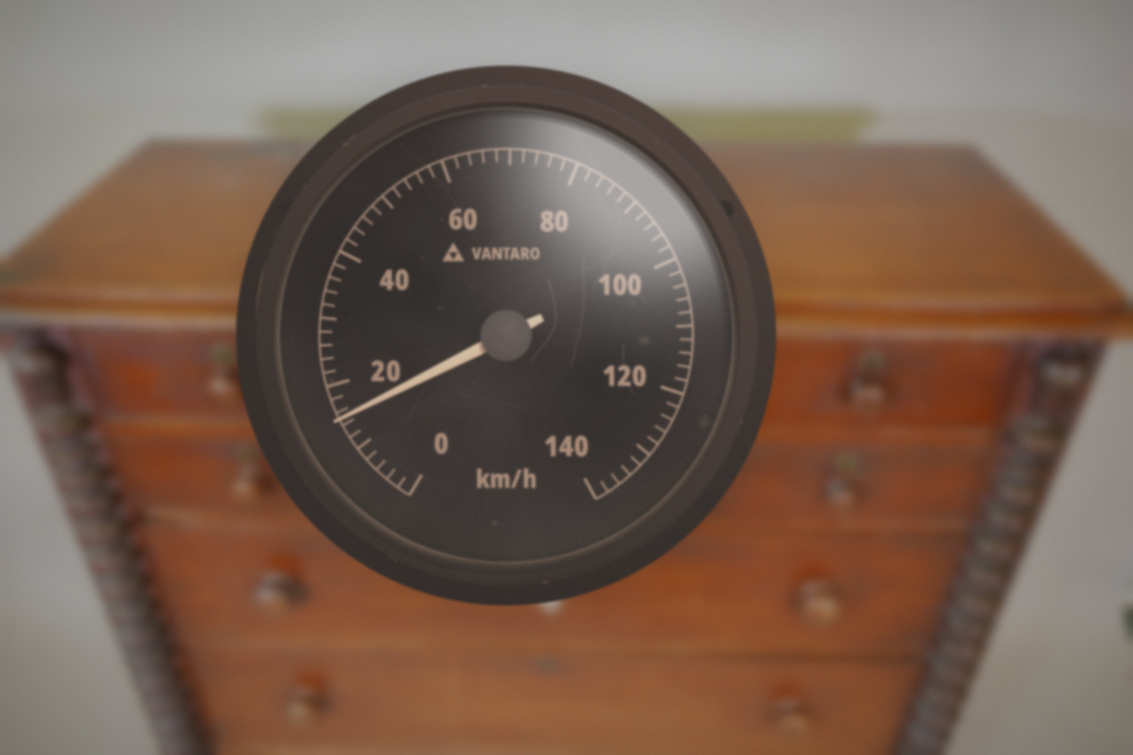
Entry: **15** km/h
